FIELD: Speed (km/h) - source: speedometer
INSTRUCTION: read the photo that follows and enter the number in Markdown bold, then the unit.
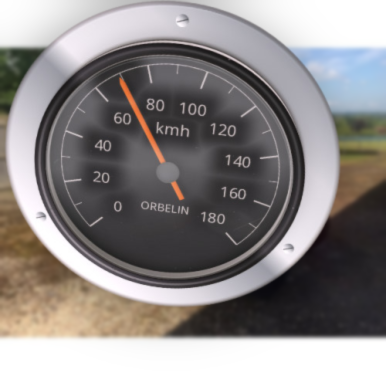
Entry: **70** km/h
